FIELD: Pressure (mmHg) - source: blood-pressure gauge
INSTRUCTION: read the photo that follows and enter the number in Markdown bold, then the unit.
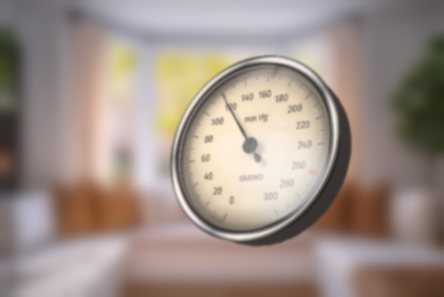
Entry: **120** mmHg
